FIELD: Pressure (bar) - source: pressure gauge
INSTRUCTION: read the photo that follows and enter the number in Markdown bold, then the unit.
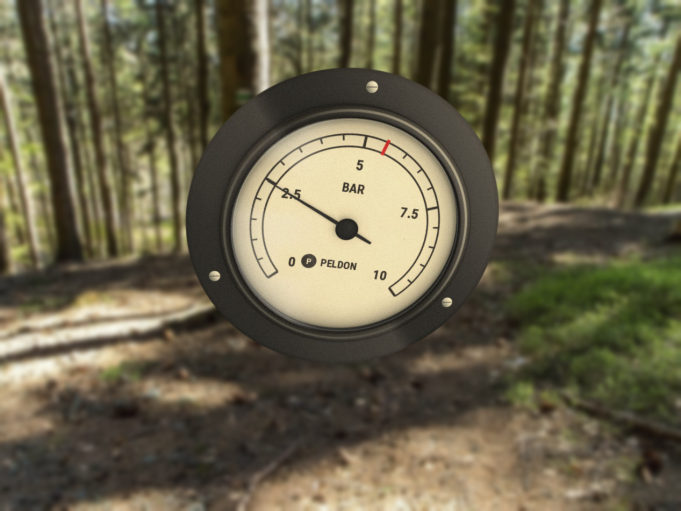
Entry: **2.5** bar
